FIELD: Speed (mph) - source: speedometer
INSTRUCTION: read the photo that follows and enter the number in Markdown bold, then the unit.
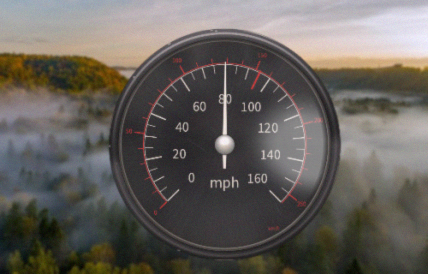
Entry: **80** mph
